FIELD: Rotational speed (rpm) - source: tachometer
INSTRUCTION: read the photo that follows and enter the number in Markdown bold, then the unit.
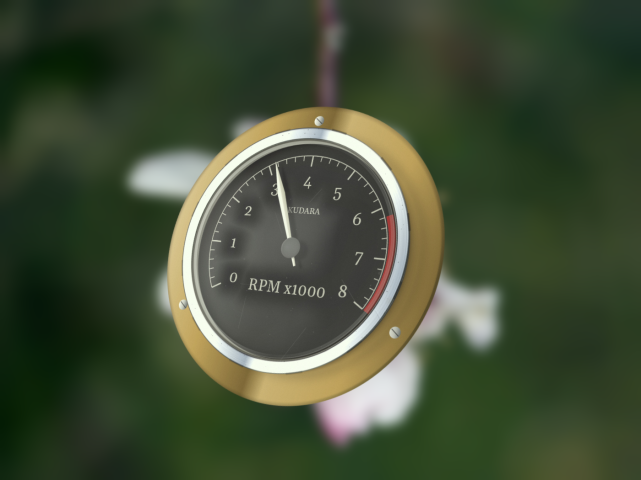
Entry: **3200** rpm
